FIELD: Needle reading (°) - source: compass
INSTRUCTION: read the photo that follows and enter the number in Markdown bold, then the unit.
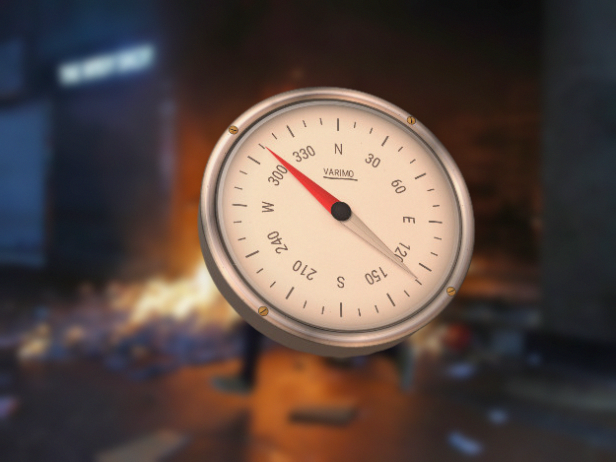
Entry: **310** °
